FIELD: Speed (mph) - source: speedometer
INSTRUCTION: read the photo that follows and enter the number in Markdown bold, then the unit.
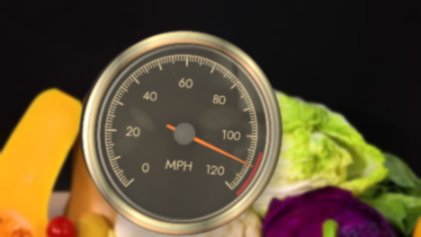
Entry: **110** mph
